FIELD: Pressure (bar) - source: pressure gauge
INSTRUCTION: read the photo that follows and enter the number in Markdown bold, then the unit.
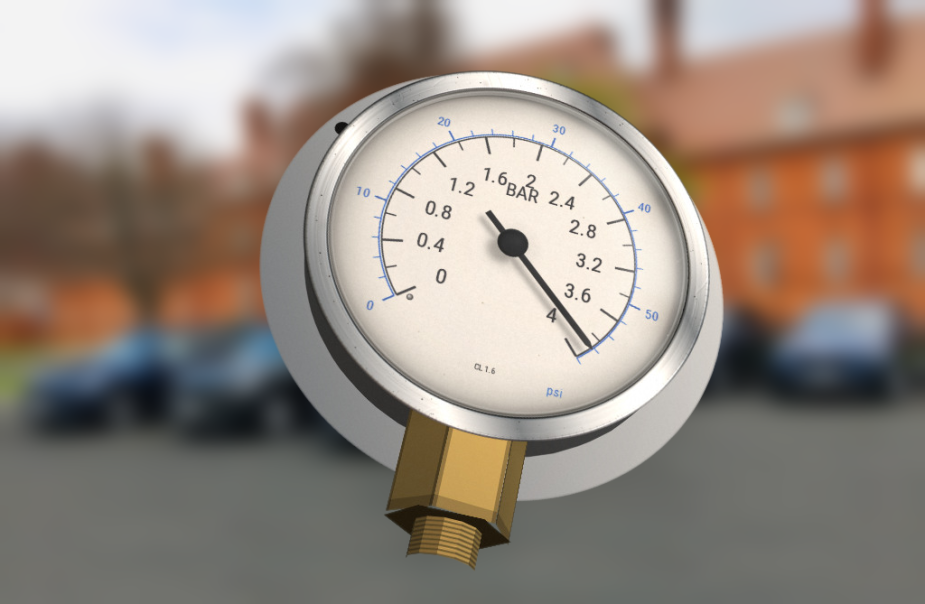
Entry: **3.9** bar
